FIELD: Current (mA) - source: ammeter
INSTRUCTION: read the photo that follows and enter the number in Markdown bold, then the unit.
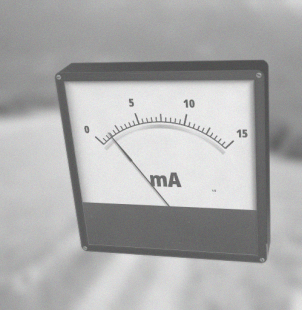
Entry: **1.5** mA
